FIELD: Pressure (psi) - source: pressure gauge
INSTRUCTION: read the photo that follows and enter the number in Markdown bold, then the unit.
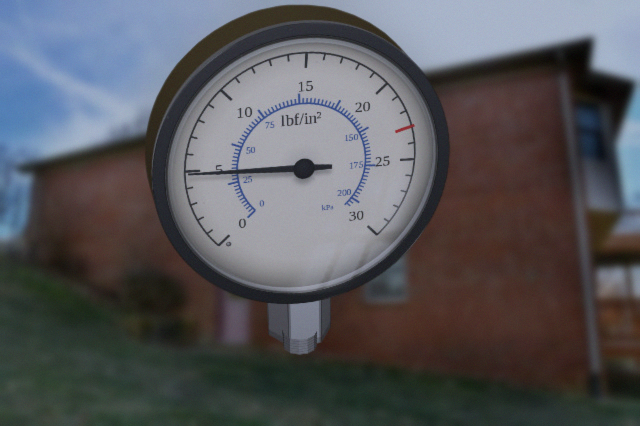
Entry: **5** psi
